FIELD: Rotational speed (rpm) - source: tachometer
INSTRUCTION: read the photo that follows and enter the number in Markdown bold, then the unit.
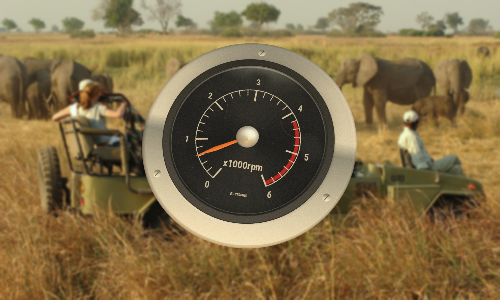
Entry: **600** rpm
